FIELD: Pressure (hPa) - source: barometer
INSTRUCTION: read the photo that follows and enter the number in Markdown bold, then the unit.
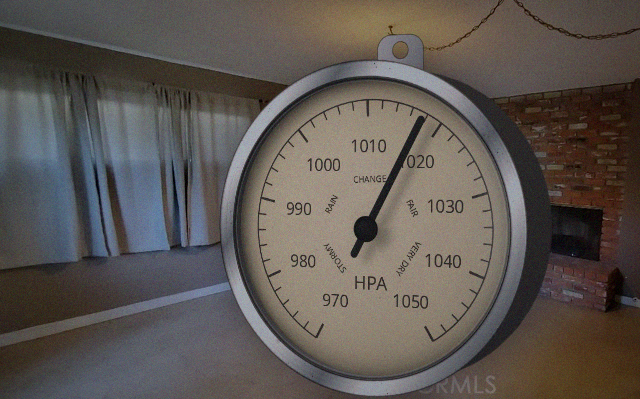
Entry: **1018** hPa
